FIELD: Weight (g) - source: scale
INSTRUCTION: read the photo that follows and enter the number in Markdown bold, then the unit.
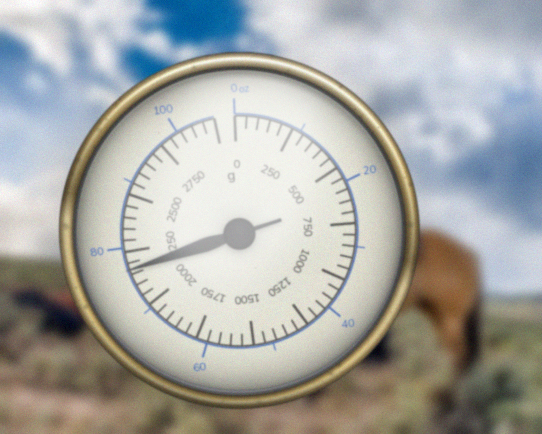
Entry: **2175** g
